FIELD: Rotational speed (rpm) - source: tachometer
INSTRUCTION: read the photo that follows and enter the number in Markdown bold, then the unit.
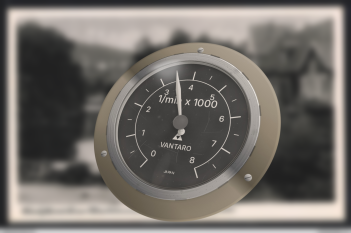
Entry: **3500** rpm
